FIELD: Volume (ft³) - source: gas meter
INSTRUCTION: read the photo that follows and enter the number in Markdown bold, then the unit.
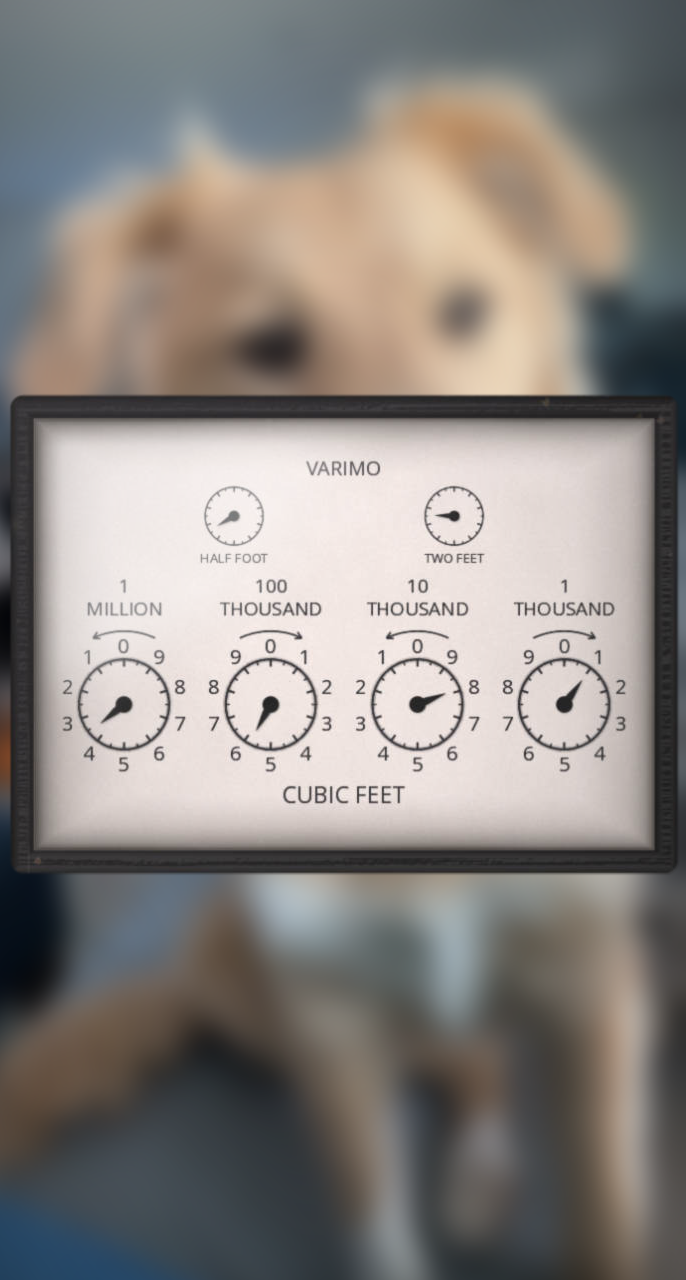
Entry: **358100** ft³
